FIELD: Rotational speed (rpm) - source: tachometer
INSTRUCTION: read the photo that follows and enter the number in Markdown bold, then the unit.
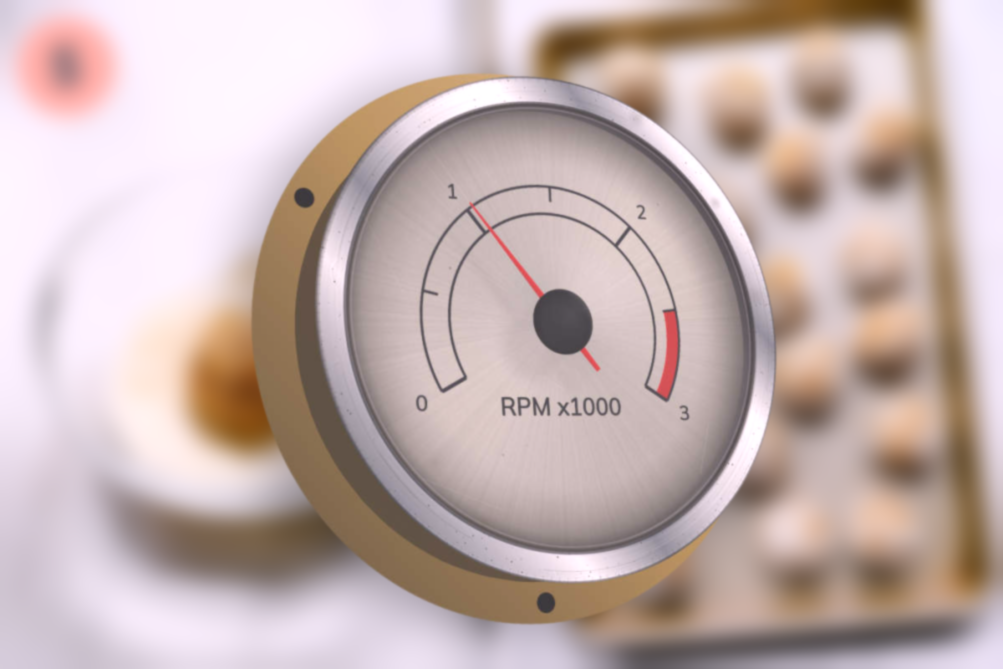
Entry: **1000** rpm
